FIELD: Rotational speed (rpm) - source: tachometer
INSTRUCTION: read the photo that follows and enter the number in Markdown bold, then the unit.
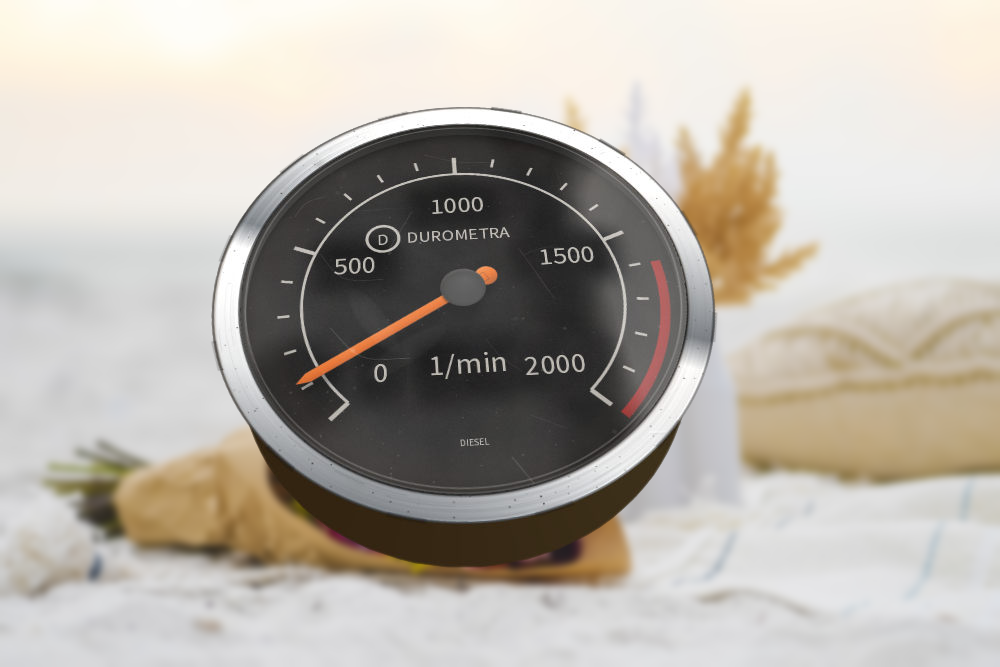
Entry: **100** rpm
